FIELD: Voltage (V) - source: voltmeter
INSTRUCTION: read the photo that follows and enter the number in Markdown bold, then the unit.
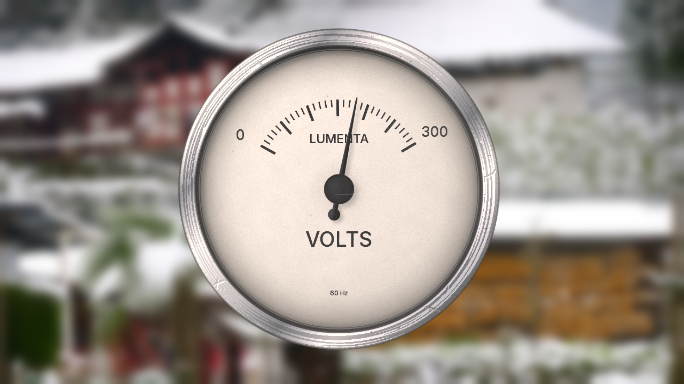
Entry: **180** V
